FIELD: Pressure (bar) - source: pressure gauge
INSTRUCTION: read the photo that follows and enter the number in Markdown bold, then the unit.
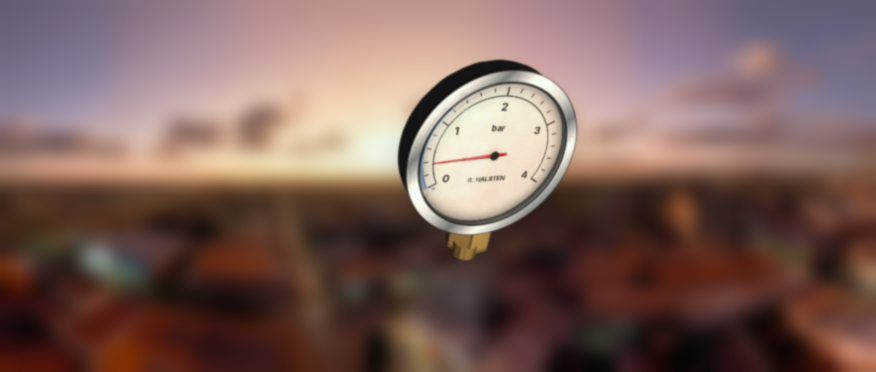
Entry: **0.4** bar
